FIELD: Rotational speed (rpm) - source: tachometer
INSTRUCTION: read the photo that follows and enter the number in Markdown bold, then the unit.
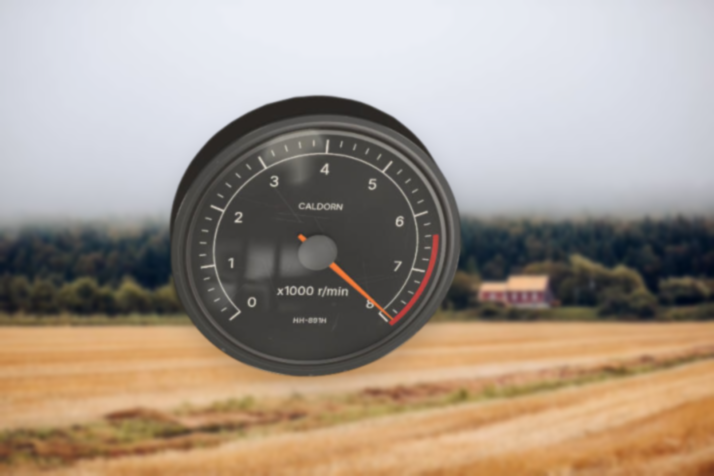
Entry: **7900** rpm
